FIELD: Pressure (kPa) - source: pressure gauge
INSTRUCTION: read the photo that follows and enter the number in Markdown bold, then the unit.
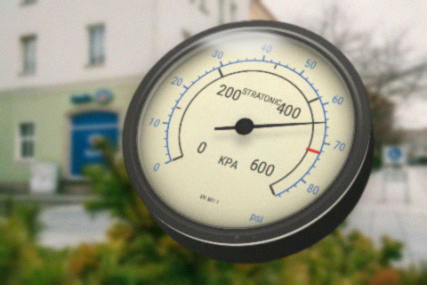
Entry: **450** kPa
